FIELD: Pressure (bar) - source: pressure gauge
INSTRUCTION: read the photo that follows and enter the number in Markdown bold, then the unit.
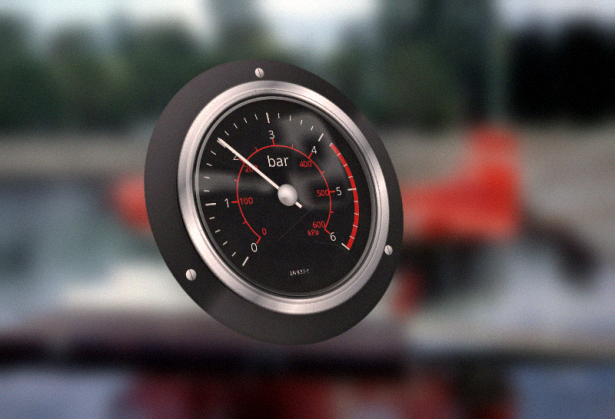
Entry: **2** bar
